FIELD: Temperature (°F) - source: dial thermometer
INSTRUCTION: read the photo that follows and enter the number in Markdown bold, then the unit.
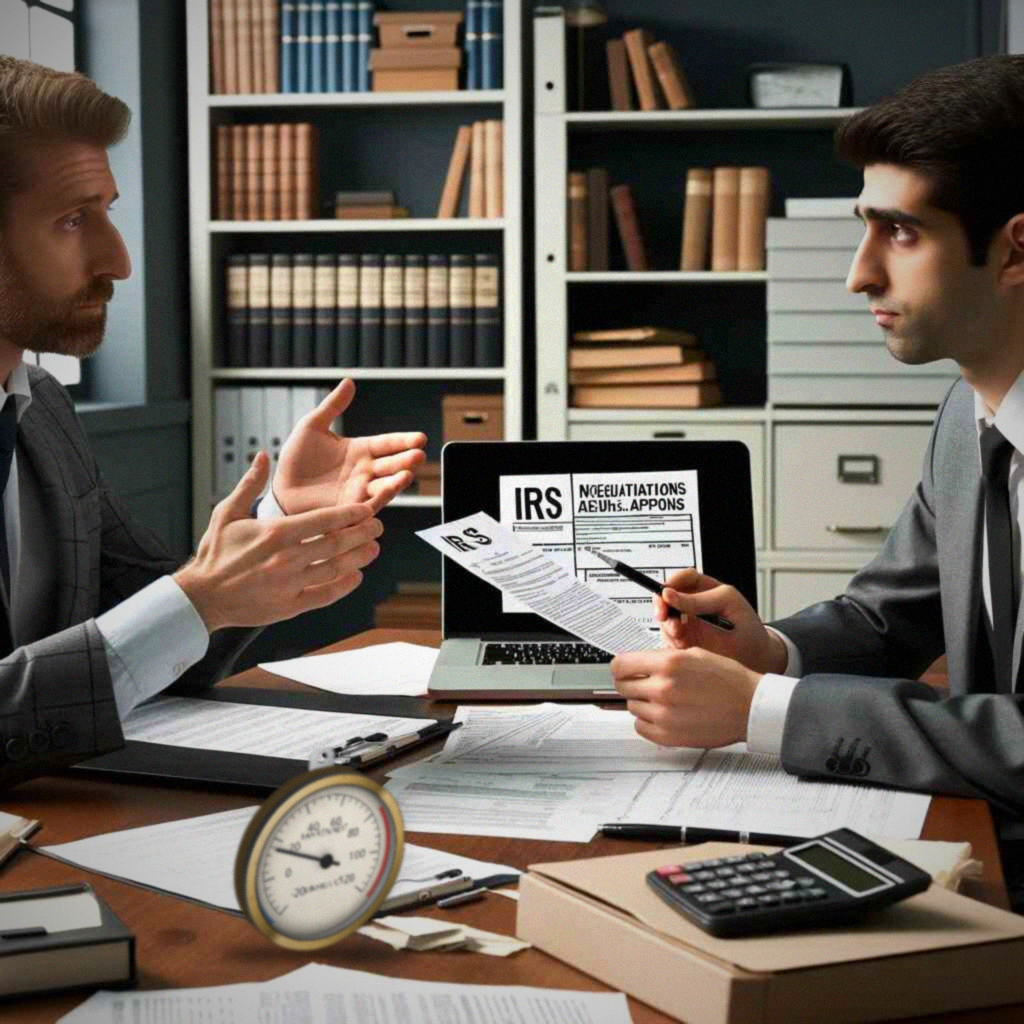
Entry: **16** °F
